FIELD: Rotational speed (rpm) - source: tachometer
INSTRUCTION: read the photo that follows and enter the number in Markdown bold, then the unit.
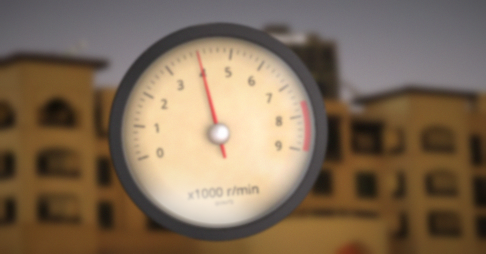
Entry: **4000** rpm
